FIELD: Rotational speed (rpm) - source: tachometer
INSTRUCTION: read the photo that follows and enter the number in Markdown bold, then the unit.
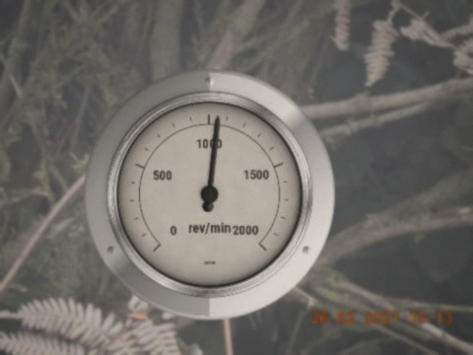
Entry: **1050** rpm
